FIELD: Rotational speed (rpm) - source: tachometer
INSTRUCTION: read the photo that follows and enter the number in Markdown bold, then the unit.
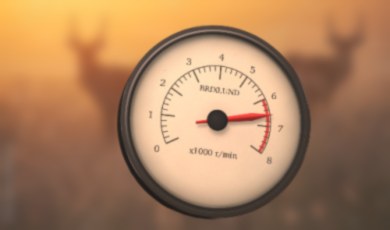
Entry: **6600** rpm
